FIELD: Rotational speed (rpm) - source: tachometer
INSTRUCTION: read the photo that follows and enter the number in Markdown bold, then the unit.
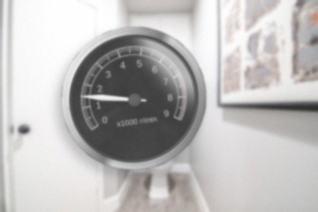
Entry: **1500** rpm
